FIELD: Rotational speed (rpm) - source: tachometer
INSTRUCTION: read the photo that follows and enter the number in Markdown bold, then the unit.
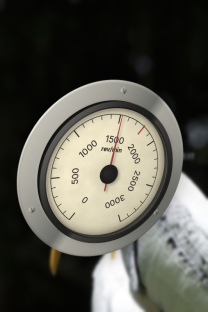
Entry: **1500** rpm
